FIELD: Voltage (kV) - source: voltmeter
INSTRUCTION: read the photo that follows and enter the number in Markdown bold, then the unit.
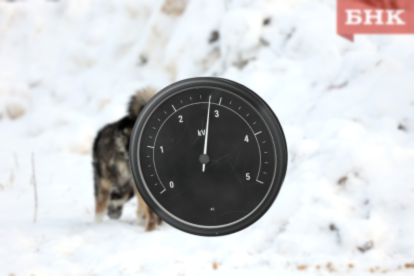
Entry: **2.8** kV
